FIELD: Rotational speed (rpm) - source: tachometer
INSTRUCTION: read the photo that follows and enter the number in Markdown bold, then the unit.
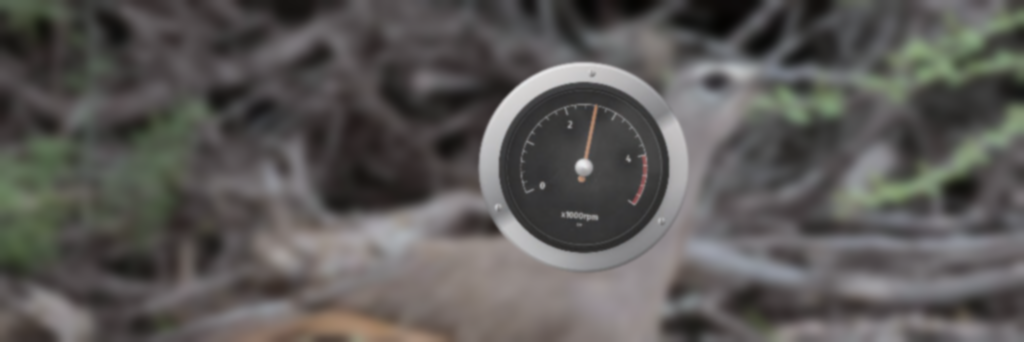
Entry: **2600** rpm
